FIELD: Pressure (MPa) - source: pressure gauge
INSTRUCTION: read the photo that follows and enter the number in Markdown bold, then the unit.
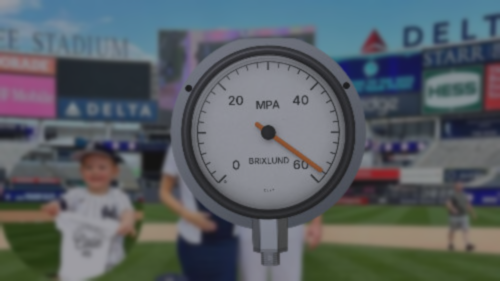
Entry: **58** MPa
